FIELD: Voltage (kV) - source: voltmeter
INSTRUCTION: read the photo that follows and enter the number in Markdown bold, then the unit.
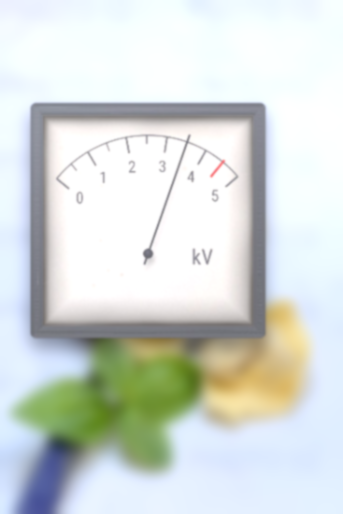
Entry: **3.5** kV
